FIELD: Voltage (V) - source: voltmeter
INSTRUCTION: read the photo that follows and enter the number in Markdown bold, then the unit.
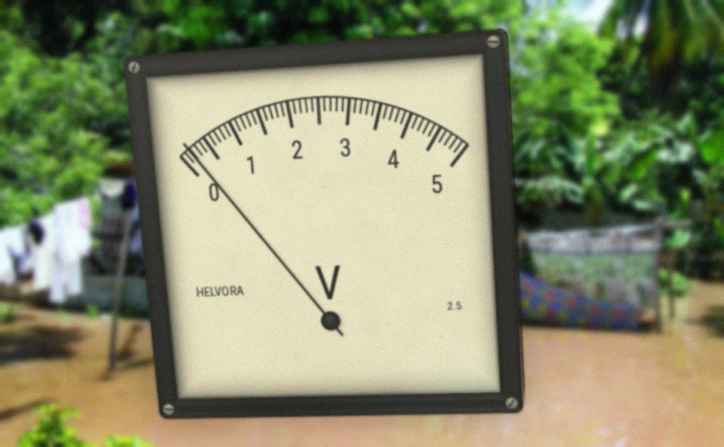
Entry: **0.2** V
